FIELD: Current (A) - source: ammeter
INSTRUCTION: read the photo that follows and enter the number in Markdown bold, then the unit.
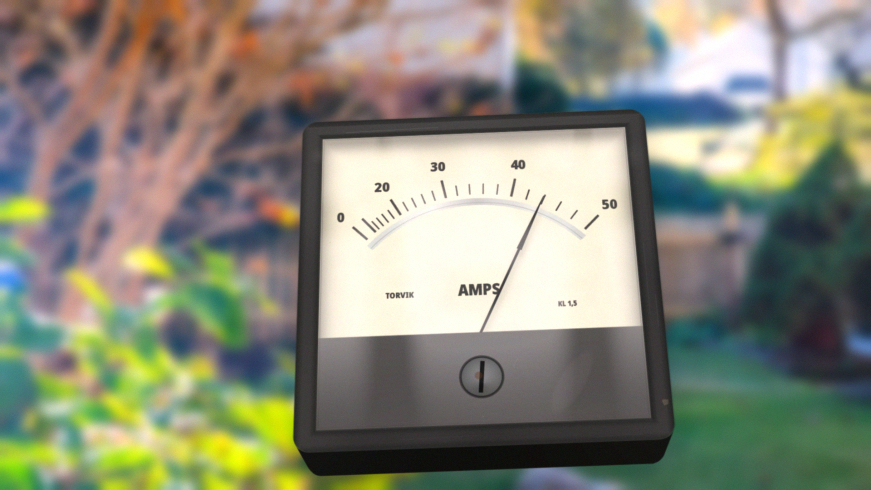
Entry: **44** A
